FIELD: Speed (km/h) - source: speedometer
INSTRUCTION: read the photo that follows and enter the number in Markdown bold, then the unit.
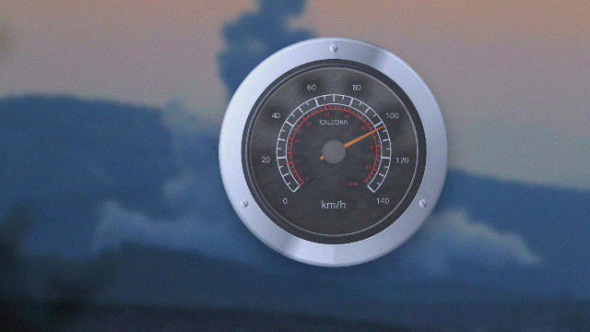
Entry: **102.5** km/h
